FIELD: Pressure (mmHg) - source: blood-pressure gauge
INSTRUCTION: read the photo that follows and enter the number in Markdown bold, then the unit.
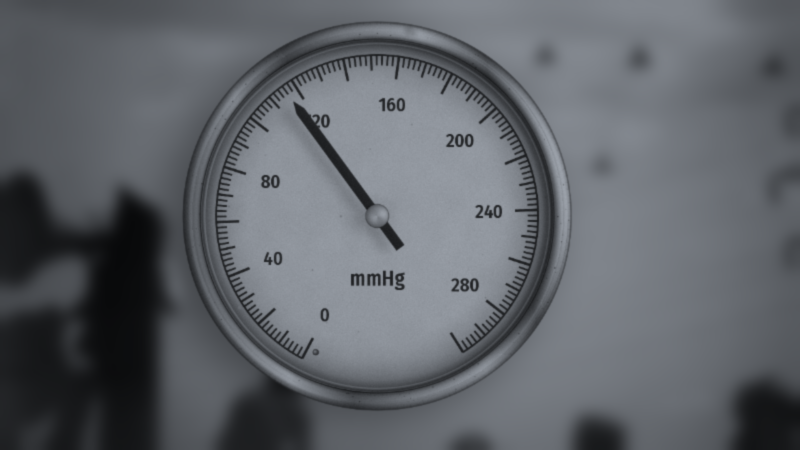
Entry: **116** mmHg
